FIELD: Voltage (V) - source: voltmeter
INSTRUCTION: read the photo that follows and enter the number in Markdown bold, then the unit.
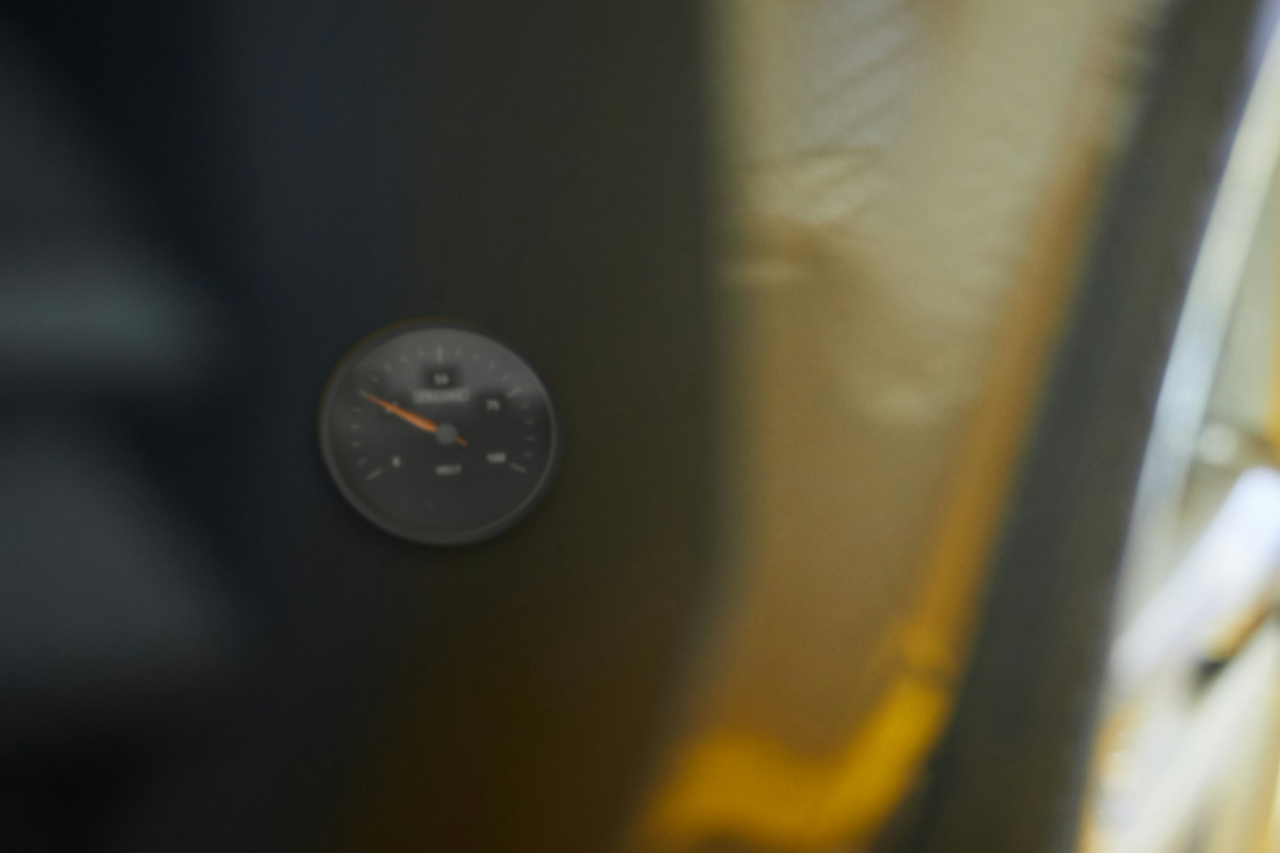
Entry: **25** V
